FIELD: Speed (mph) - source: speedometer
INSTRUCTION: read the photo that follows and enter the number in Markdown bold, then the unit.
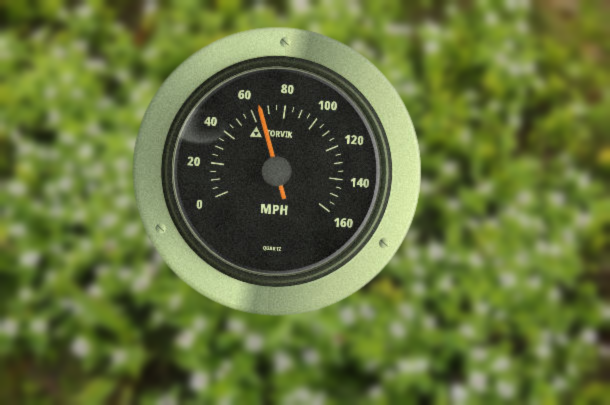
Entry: **65** mph
